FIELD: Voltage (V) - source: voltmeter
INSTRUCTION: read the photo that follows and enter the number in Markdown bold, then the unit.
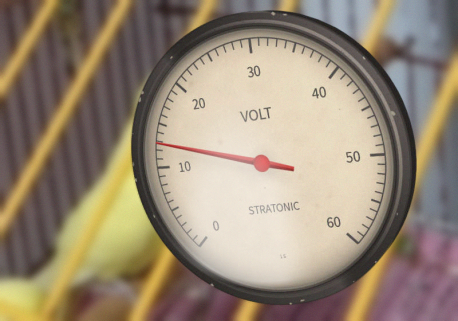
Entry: **13** V
